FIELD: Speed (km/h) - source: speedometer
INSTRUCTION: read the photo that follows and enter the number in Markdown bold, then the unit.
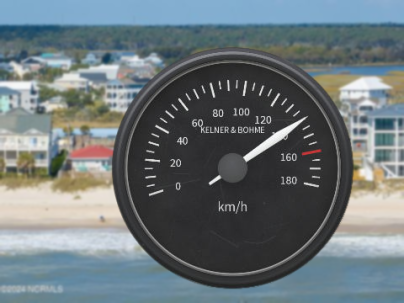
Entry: **140** km/h
